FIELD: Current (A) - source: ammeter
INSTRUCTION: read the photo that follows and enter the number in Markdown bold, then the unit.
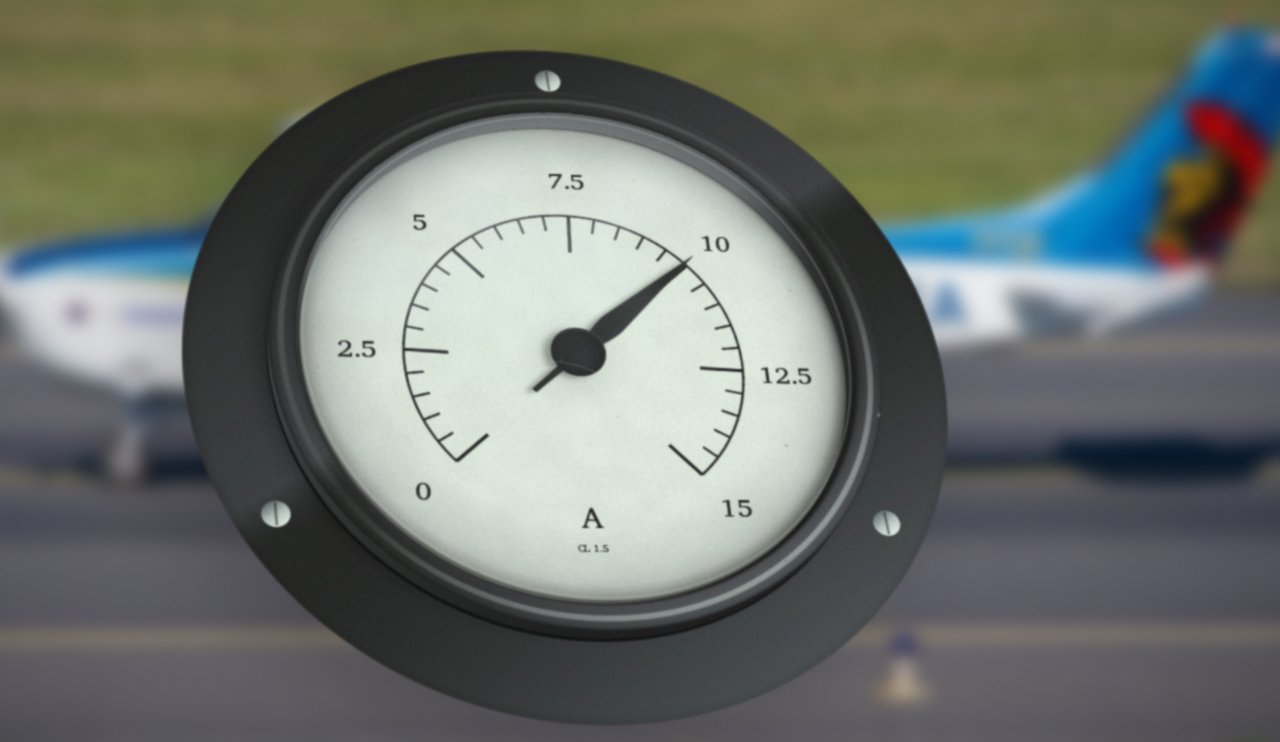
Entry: **10** A
